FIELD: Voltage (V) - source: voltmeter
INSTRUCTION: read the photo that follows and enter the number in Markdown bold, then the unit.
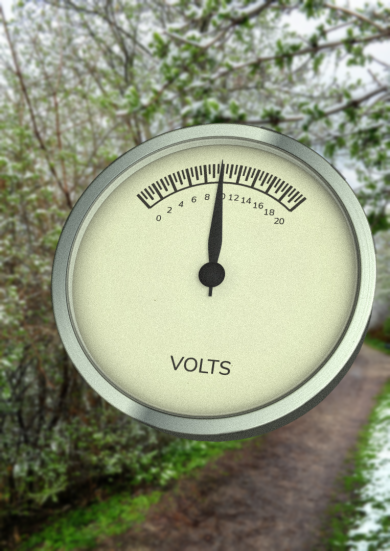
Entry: **10** V
